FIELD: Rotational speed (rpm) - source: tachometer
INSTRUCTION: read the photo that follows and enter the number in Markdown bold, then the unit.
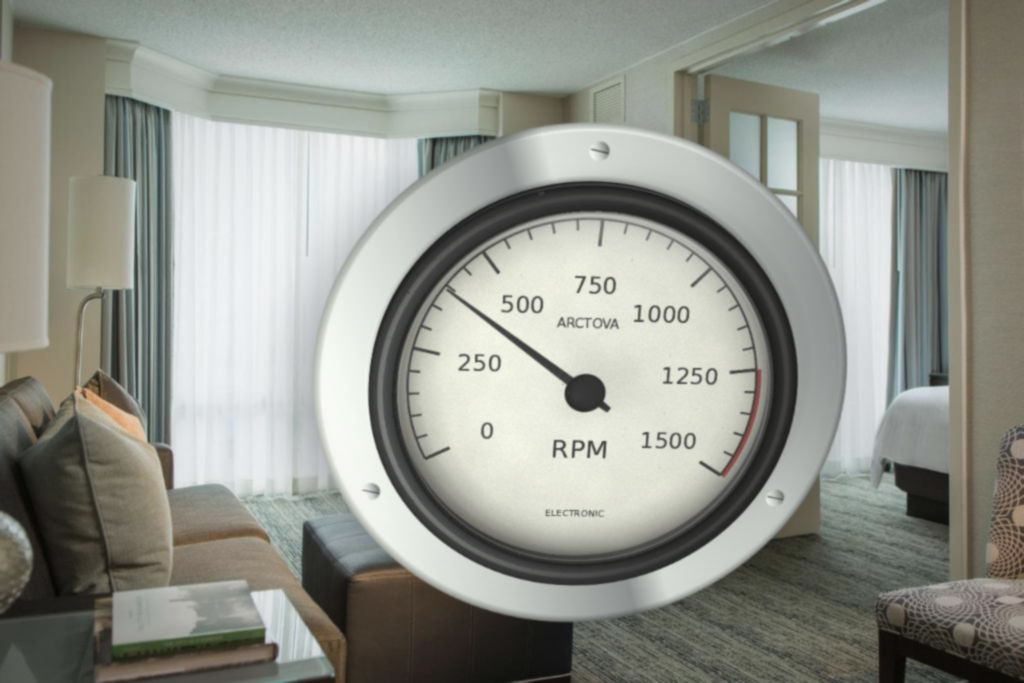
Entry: **400** rpm
